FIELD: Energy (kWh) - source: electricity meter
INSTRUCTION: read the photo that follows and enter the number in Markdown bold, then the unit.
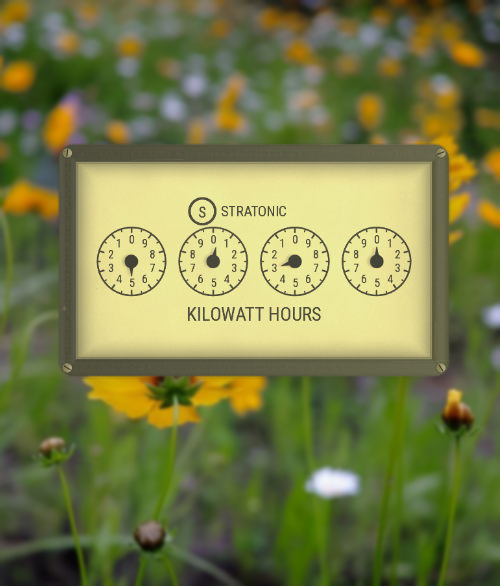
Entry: **5030** kWh
